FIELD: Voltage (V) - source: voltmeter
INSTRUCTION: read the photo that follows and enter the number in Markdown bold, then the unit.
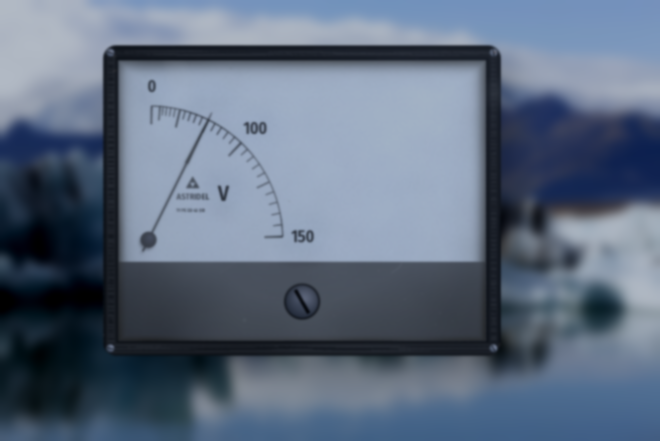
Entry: **75** V
